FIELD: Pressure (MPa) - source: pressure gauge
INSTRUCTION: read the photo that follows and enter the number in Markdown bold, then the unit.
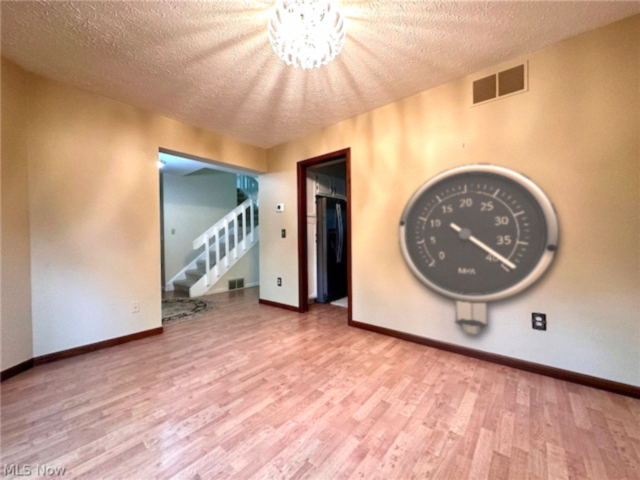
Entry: **39** MPa
